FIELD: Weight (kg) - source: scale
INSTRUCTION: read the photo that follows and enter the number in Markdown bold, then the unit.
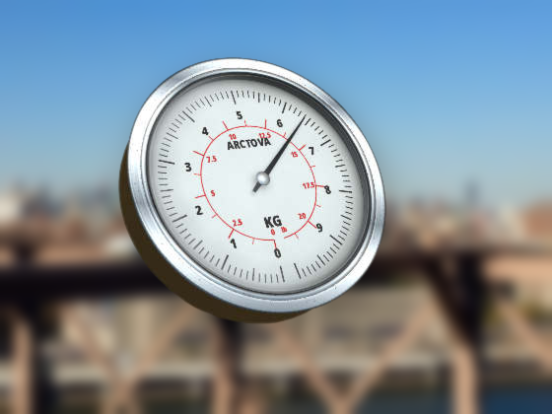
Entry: **6.4** kg
